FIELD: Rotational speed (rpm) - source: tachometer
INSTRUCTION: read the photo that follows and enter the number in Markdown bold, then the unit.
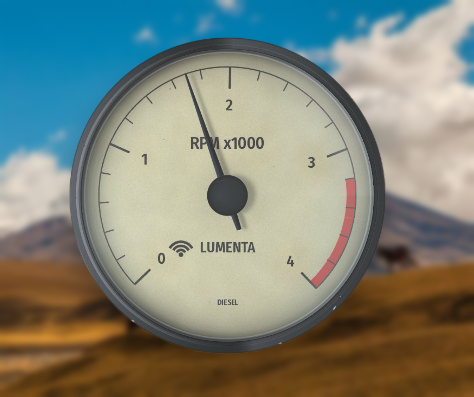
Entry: **1700** rpm
